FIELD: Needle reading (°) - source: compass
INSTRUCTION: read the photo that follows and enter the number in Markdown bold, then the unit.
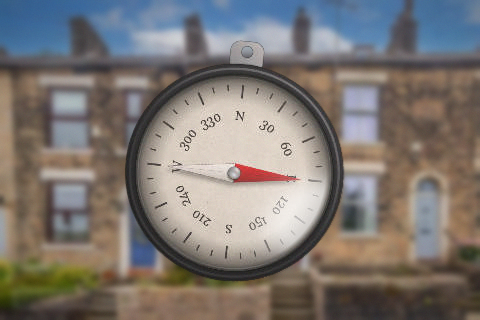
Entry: **90** °
